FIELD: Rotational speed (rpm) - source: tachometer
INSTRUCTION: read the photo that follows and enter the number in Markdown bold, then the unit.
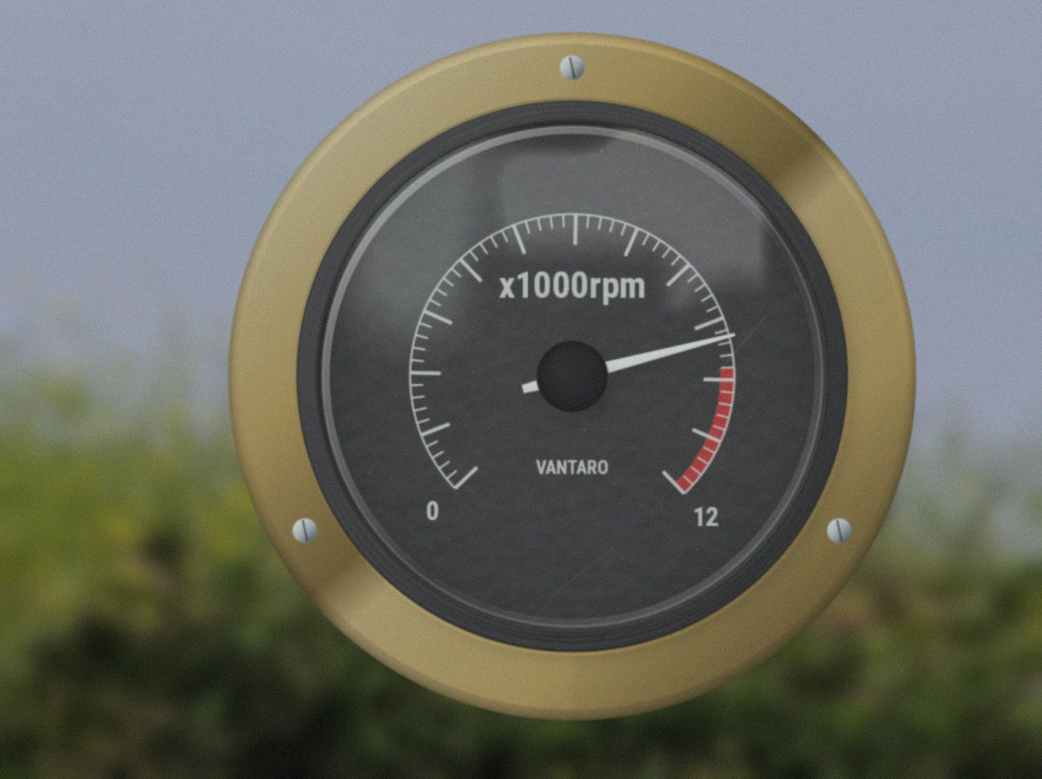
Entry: **9300** rpm
